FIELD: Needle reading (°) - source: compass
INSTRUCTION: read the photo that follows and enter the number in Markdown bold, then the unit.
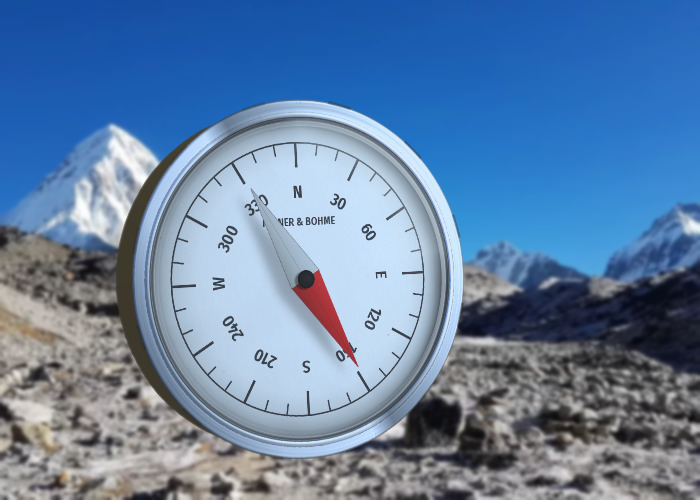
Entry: **150** °
